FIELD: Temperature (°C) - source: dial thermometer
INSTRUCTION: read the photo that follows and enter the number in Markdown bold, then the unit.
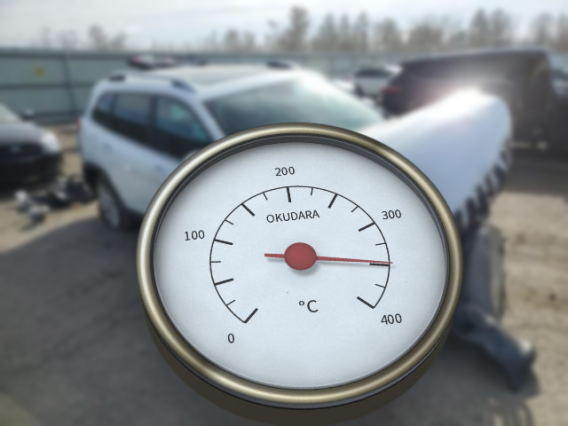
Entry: **350** °C
